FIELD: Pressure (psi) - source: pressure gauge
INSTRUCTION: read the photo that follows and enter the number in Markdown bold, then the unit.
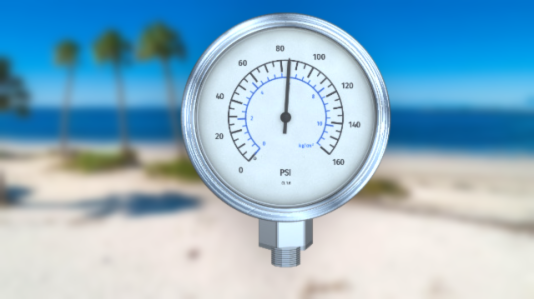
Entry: **85** psi
